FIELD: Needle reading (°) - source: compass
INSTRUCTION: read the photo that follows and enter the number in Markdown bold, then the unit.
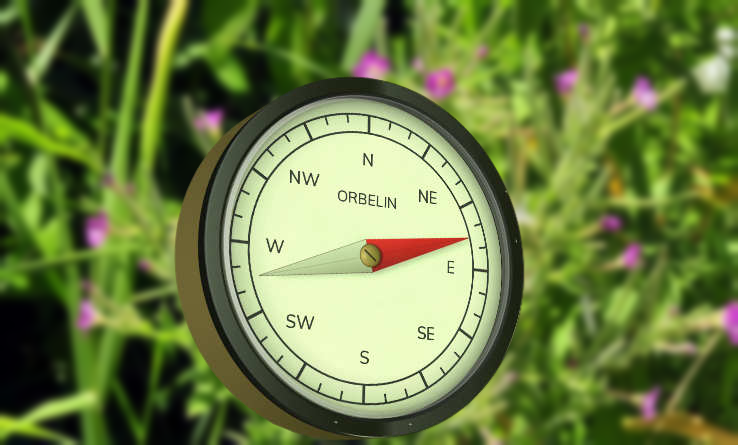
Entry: **75** °
